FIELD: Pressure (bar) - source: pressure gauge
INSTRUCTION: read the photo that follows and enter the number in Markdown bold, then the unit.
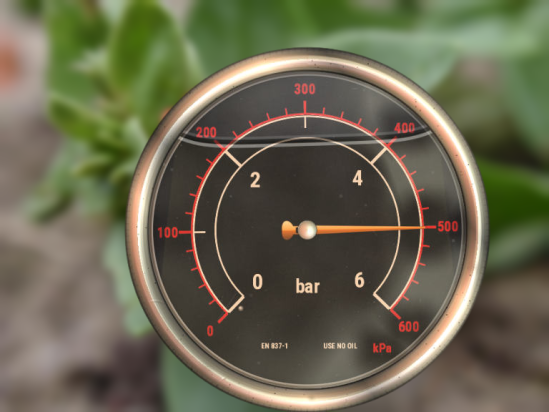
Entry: **5** bar
